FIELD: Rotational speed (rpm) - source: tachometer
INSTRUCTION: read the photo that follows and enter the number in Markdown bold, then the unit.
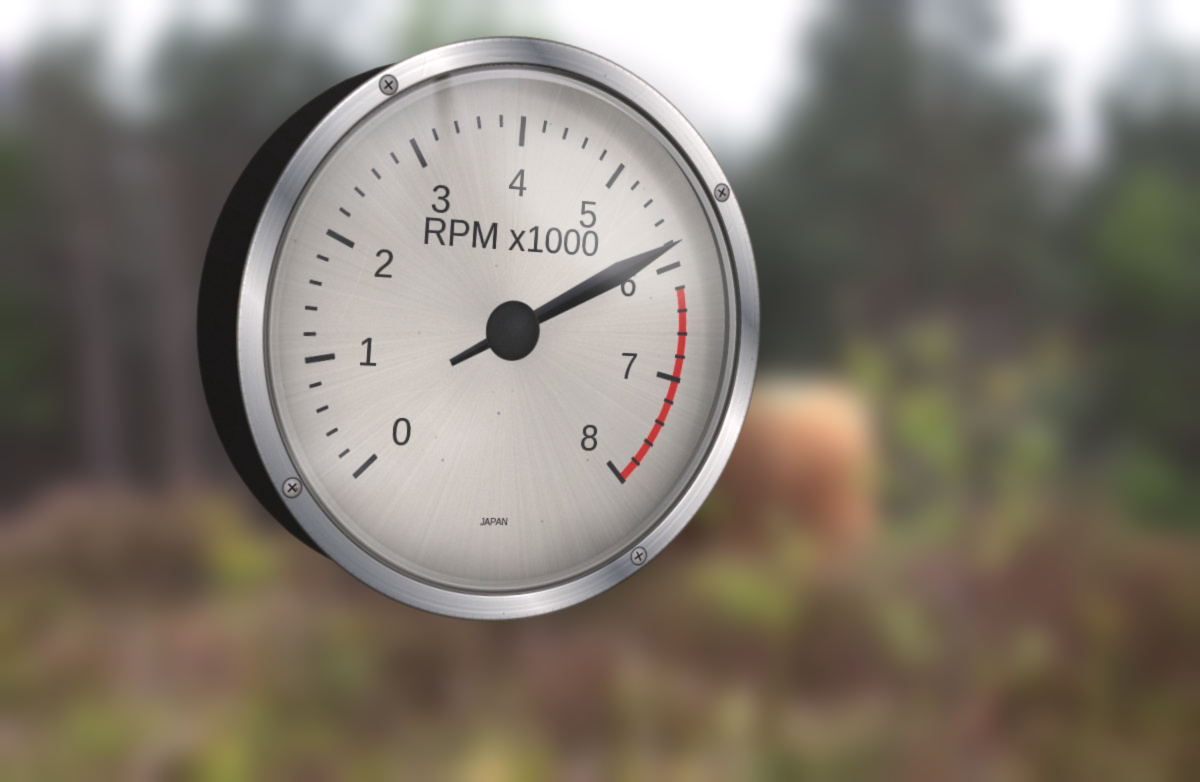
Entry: **5800** rpm
